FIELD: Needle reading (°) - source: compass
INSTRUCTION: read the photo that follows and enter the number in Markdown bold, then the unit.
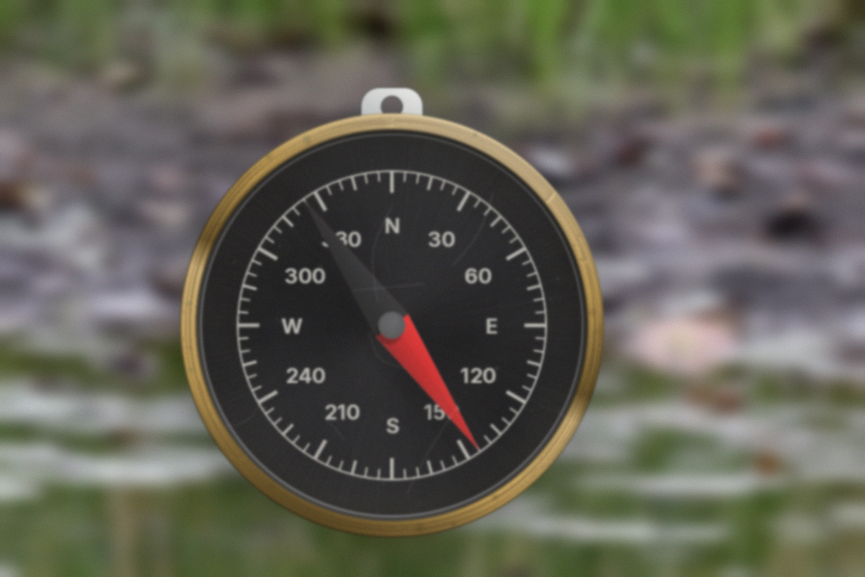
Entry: **145** °
